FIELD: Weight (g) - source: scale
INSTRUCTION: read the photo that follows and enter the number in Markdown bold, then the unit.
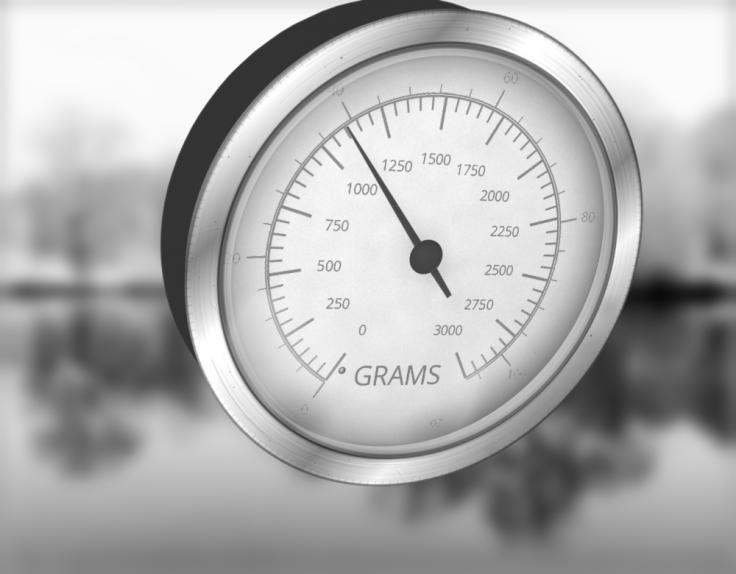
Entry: **1100** g
